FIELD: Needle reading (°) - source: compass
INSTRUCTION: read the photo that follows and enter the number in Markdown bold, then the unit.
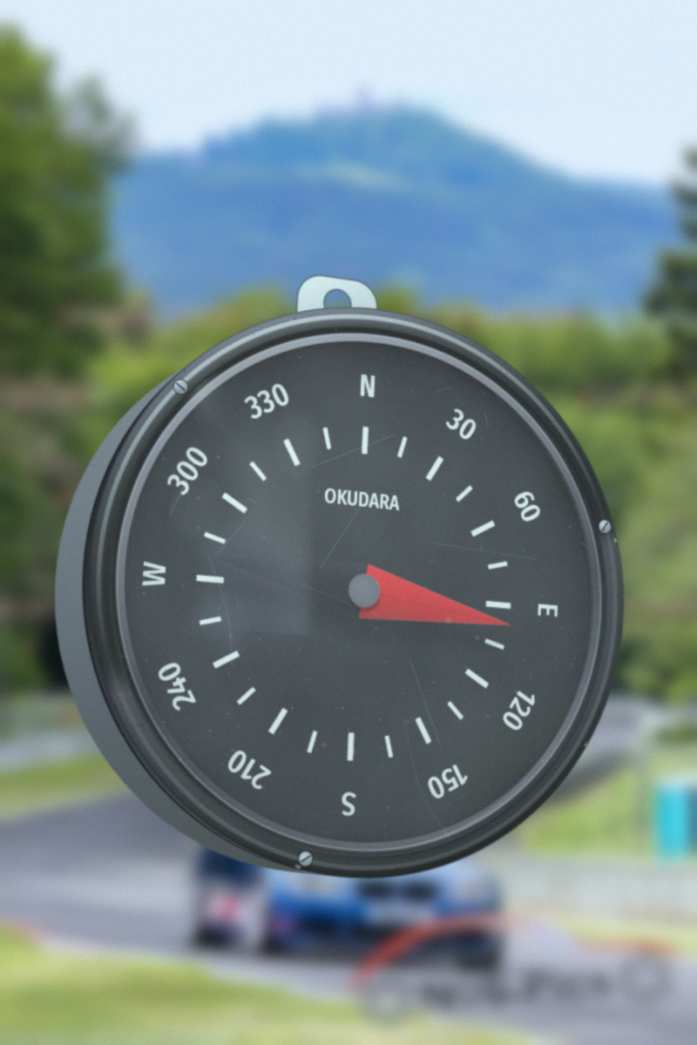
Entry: **97.5** °
